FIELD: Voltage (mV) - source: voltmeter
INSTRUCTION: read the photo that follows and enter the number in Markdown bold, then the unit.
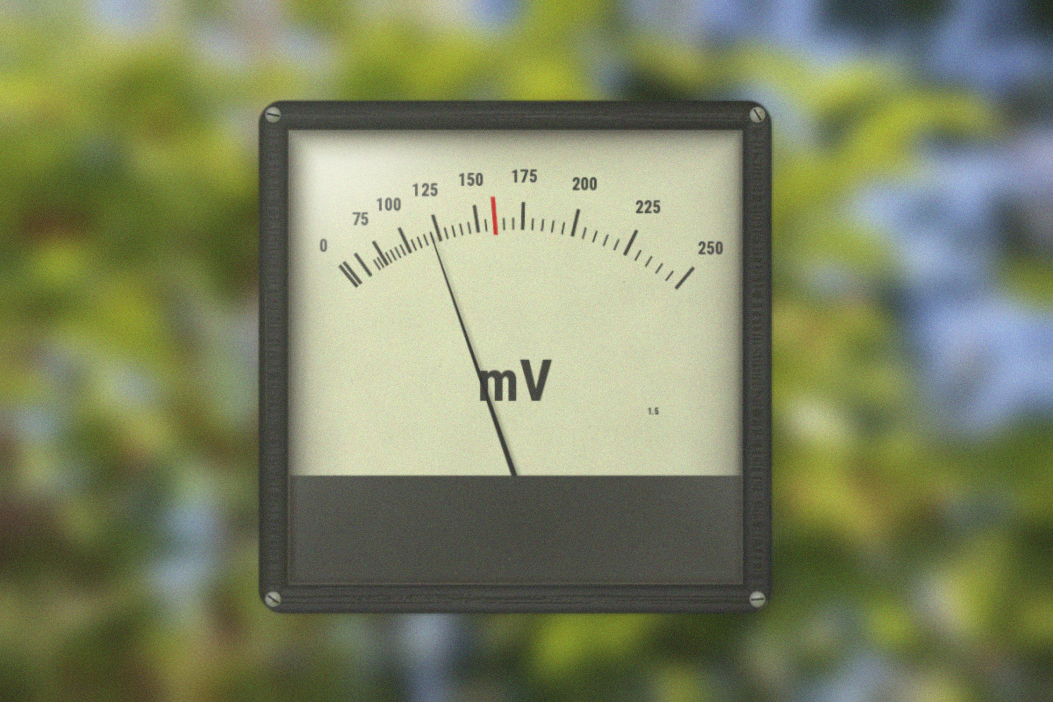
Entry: **120** mV
